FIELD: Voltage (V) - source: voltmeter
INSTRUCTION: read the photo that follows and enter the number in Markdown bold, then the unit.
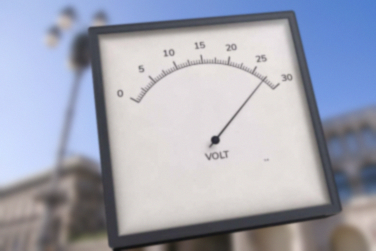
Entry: **27.5** V
